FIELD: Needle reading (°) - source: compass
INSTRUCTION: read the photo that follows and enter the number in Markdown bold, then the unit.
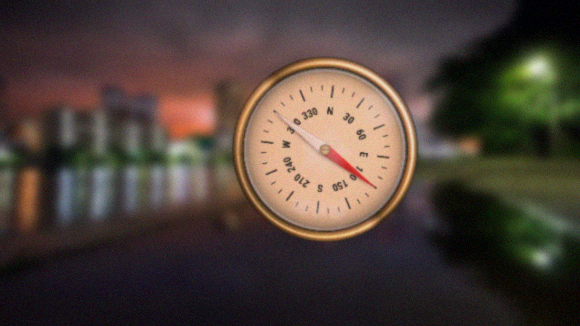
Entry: **120** °
